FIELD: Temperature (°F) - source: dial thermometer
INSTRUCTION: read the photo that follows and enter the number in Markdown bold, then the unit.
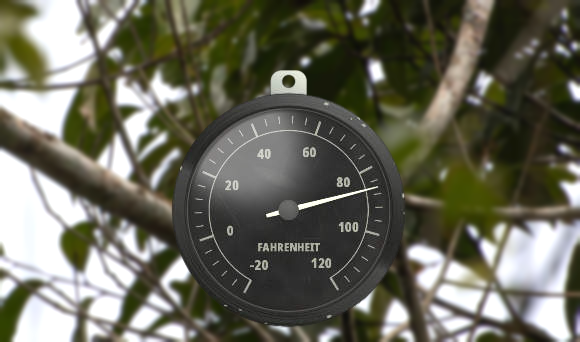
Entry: **86** °F
